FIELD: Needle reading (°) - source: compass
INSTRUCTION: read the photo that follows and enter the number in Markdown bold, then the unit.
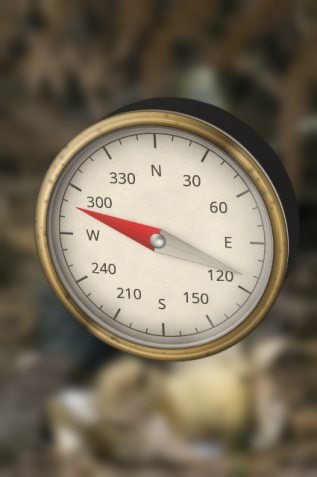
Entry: **290** °
